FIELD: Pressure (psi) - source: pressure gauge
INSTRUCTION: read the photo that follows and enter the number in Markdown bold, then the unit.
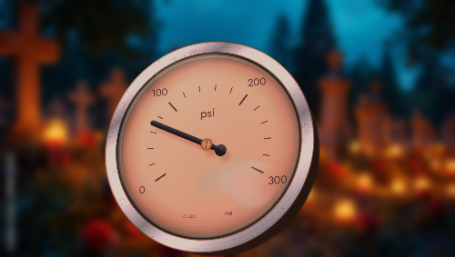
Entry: **70** psi
